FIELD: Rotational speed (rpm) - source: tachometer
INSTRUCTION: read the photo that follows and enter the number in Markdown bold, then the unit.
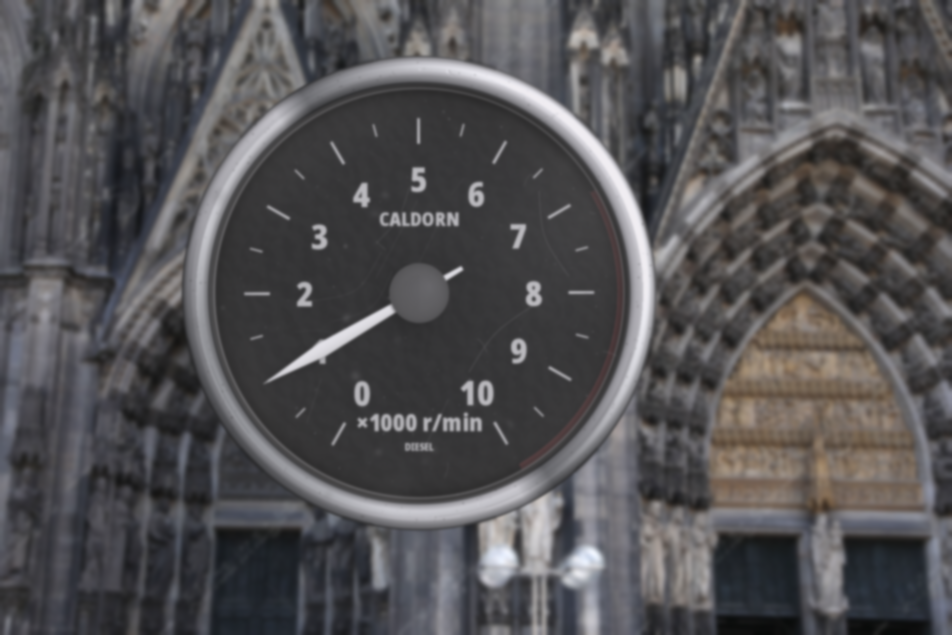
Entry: **1000** rpm
